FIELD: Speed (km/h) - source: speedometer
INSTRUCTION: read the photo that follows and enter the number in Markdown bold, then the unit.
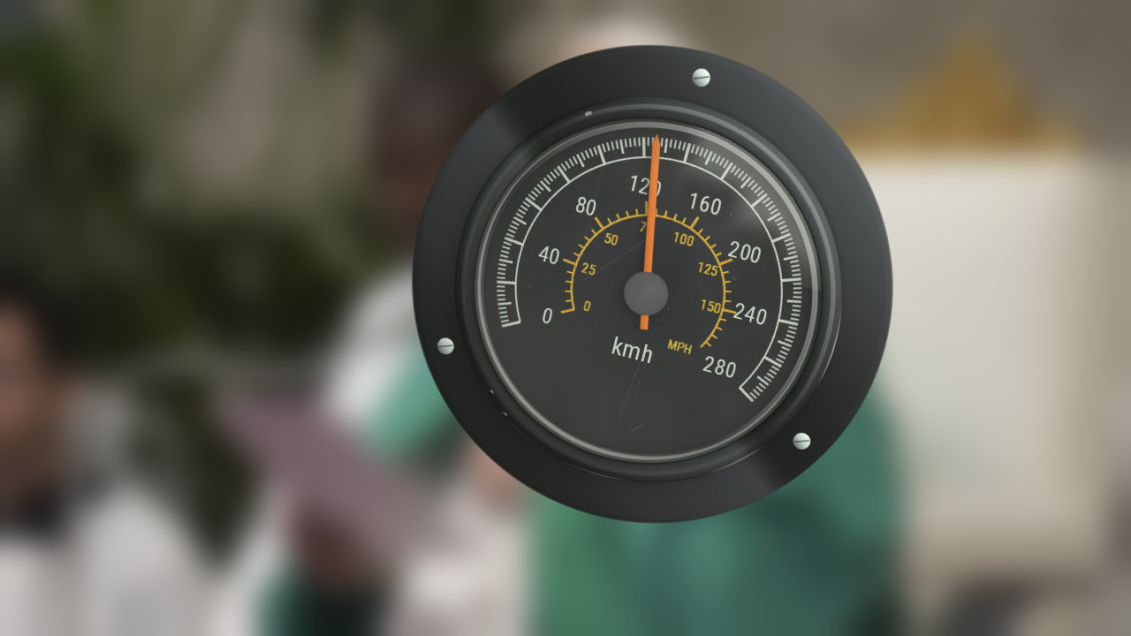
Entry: **126** km/h
